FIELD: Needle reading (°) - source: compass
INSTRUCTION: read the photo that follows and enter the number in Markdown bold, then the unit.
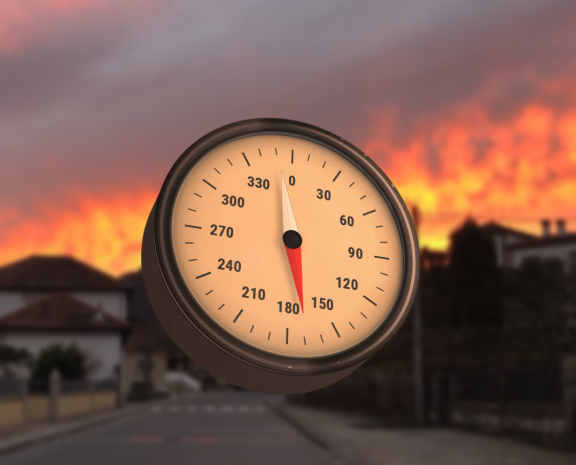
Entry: **170** °
